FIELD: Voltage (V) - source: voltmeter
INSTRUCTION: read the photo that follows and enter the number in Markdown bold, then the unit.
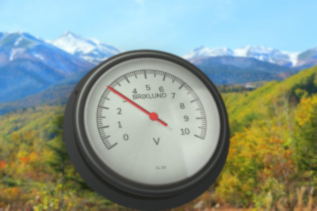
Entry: **3** V
